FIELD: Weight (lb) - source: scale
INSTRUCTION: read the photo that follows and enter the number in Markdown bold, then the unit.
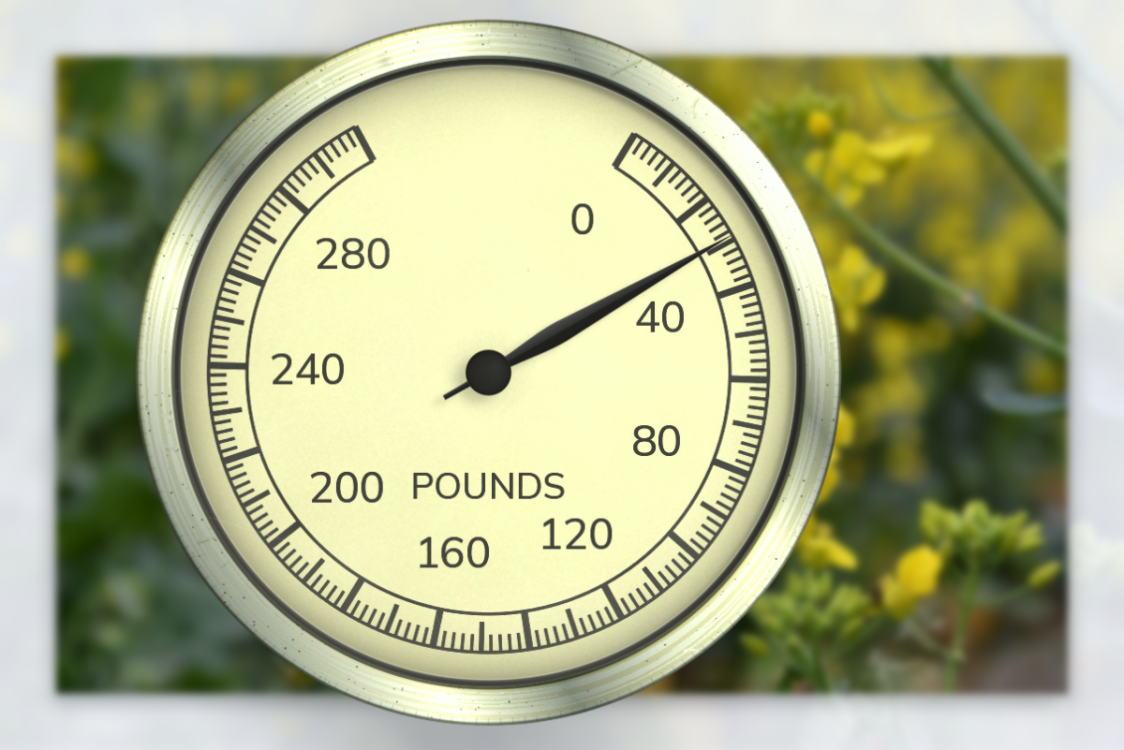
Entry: **29** lb
